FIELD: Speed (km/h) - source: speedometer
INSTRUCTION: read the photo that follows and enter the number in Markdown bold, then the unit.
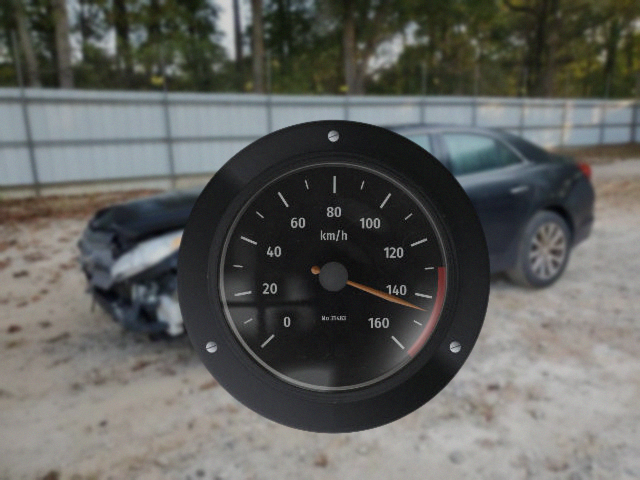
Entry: **145** km/h
